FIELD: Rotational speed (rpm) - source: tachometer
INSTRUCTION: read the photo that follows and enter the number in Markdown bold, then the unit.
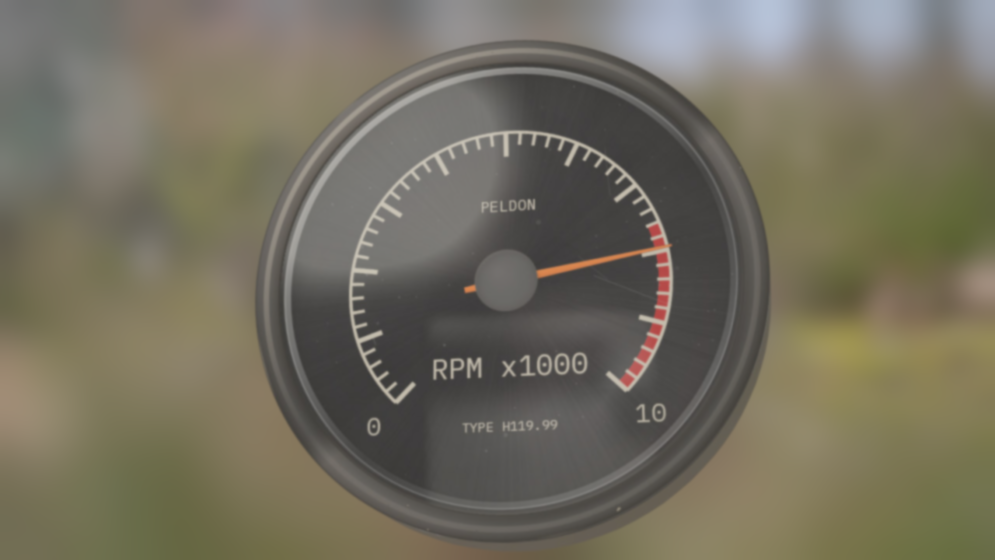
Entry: **8000** rpm
